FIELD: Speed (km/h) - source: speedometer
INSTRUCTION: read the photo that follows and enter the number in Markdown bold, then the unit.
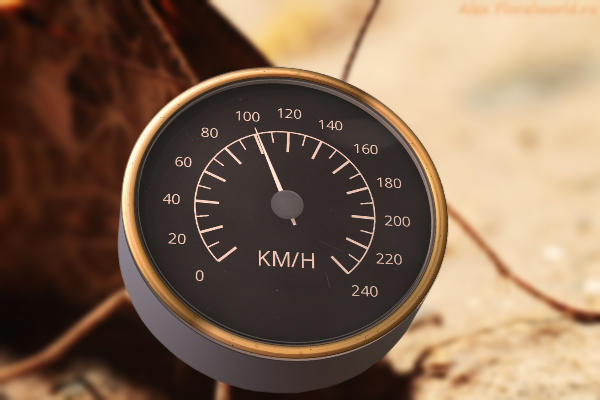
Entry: **100** km/h
